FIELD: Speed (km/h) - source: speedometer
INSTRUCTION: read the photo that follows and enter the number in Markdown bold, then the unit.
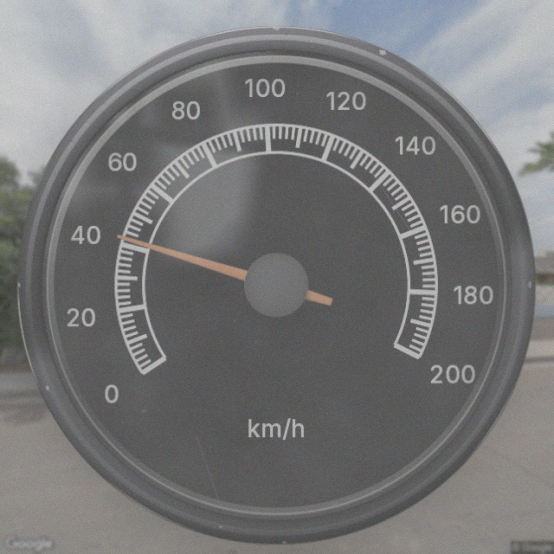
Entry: **42** km/h
